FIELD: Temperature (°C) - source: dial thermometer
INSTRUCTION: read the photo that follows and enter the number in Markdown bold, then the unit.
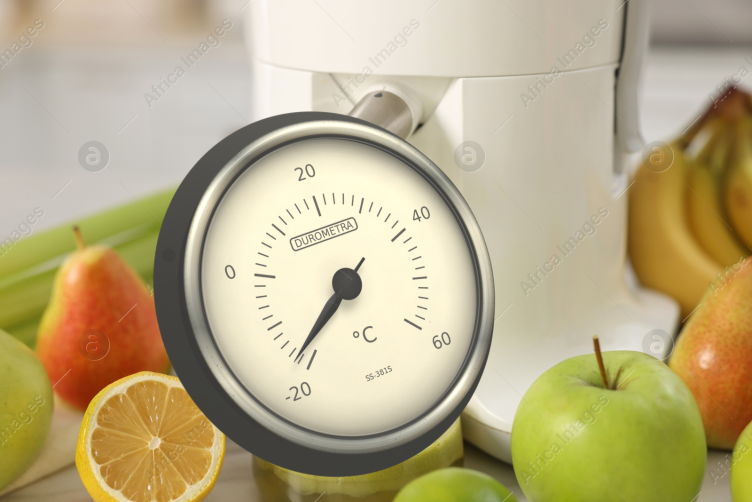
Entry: **-17** °C
